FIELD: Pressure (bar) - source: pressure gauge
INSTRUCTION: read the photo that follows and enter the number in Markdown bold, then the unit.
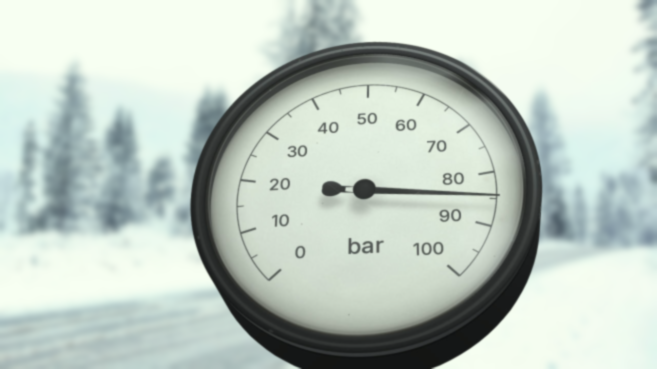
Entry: **85** bar
